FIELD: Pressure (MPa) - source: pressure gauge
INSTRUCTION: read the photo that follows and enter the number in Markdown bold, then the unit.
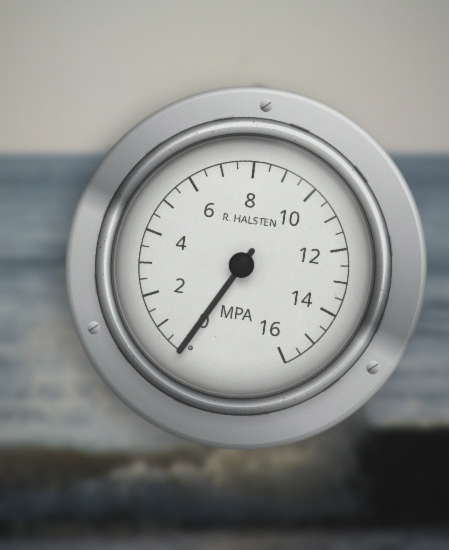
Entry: **0** MPa
